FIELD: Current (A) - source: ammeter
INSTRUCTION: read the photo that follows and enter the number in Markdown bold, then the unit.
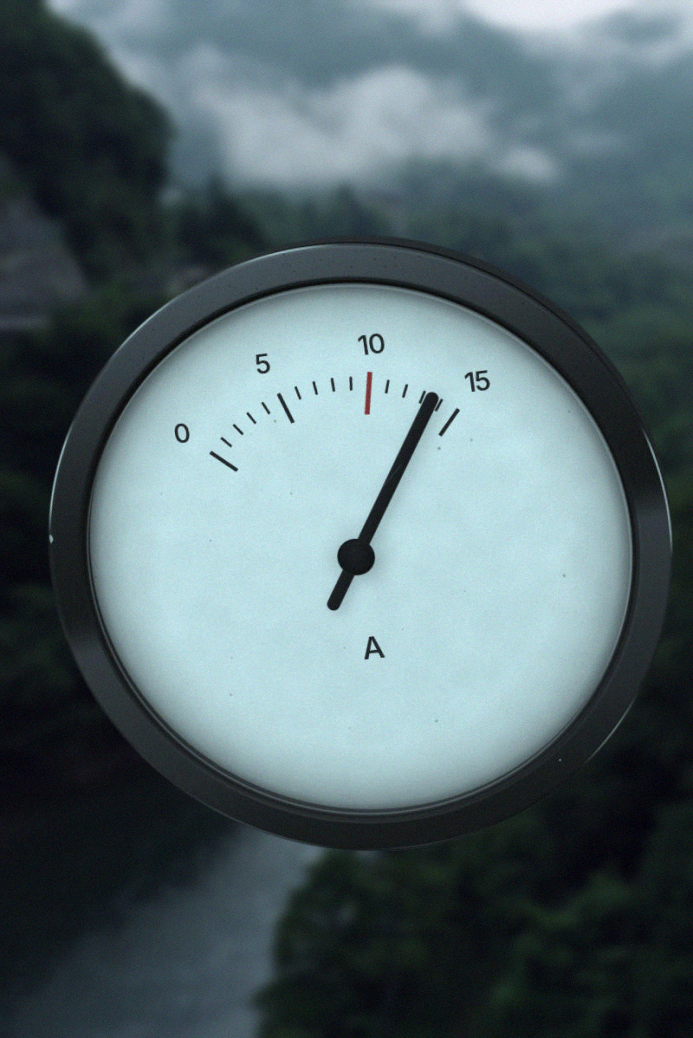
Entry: **13.5** A
